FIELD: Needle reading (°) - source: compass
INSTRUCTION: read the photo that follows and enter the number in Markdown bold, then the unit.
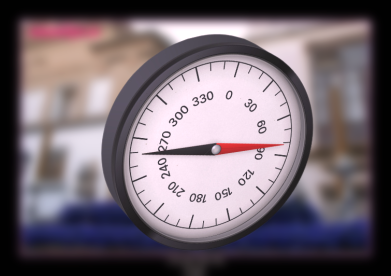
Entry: **80** °
